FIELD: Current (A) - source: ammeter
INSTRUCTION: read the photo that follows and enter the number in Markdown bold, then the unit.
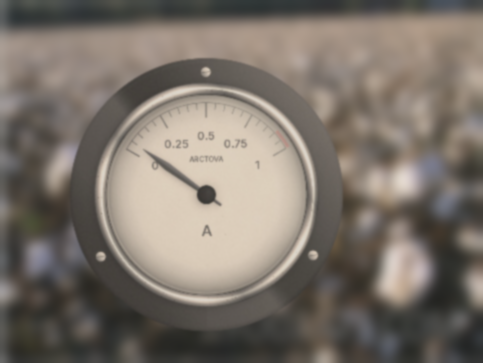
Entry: **0.05** A
